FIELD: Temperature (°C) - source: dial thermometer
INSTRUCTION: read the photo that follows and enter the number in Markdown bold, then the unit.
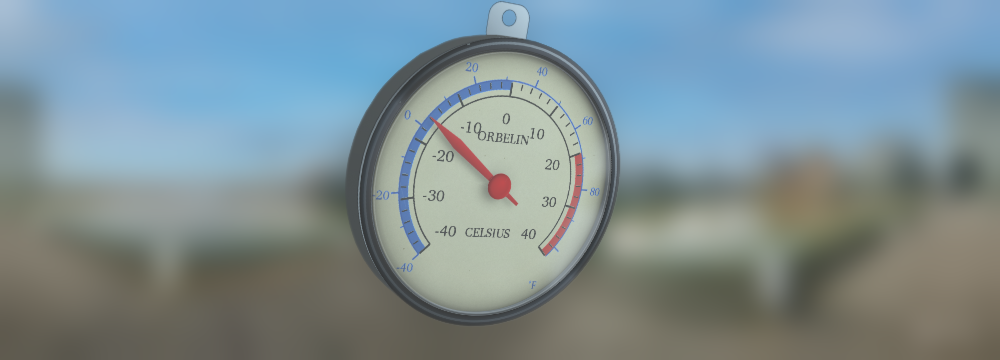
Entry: **-16** °C
